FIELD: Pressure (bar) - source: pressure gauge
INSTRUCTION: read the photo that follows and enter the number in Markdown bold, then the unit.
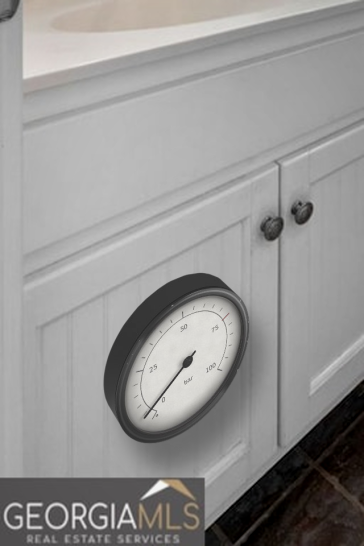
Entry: **5** bar
